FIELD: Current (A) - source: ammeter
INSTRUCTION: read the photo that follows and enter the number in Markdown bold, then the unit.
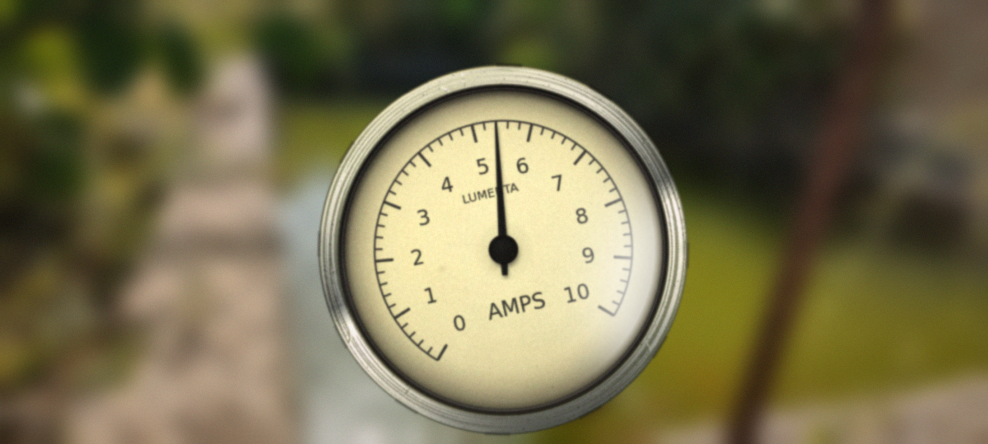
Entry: **5.4** A
